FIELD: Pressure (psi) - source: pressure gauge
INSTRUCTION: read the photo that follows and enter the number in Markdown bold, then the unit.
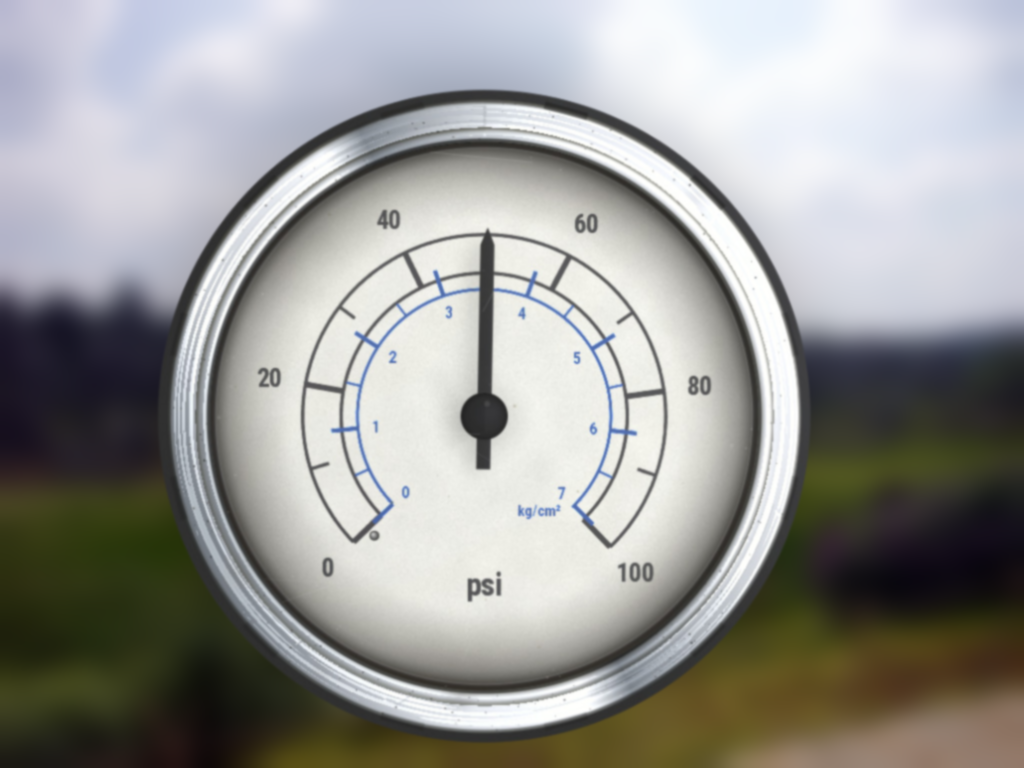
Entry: **50** psi
